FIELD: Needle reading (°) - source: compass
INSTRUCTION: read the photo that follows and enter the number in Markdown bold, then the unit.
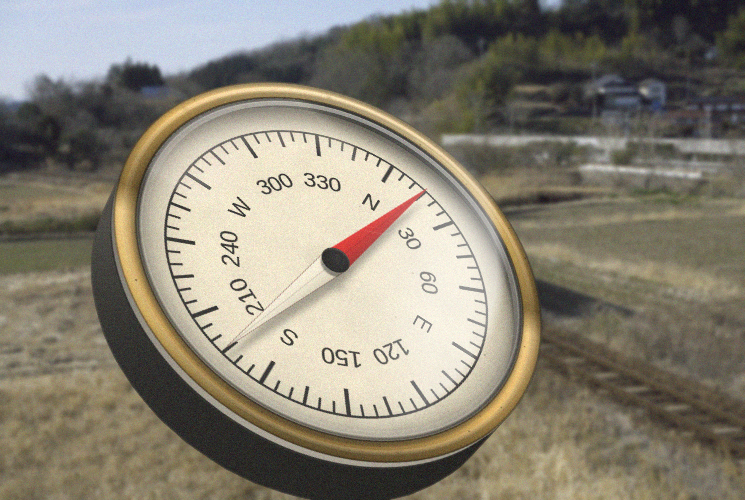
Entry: **15** °
